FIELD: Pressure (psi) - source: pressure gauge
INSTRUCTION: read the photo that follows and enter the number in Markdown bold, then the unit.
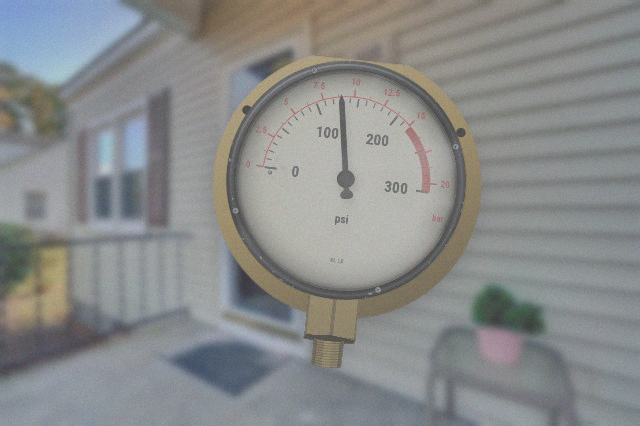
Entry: **130** psi
